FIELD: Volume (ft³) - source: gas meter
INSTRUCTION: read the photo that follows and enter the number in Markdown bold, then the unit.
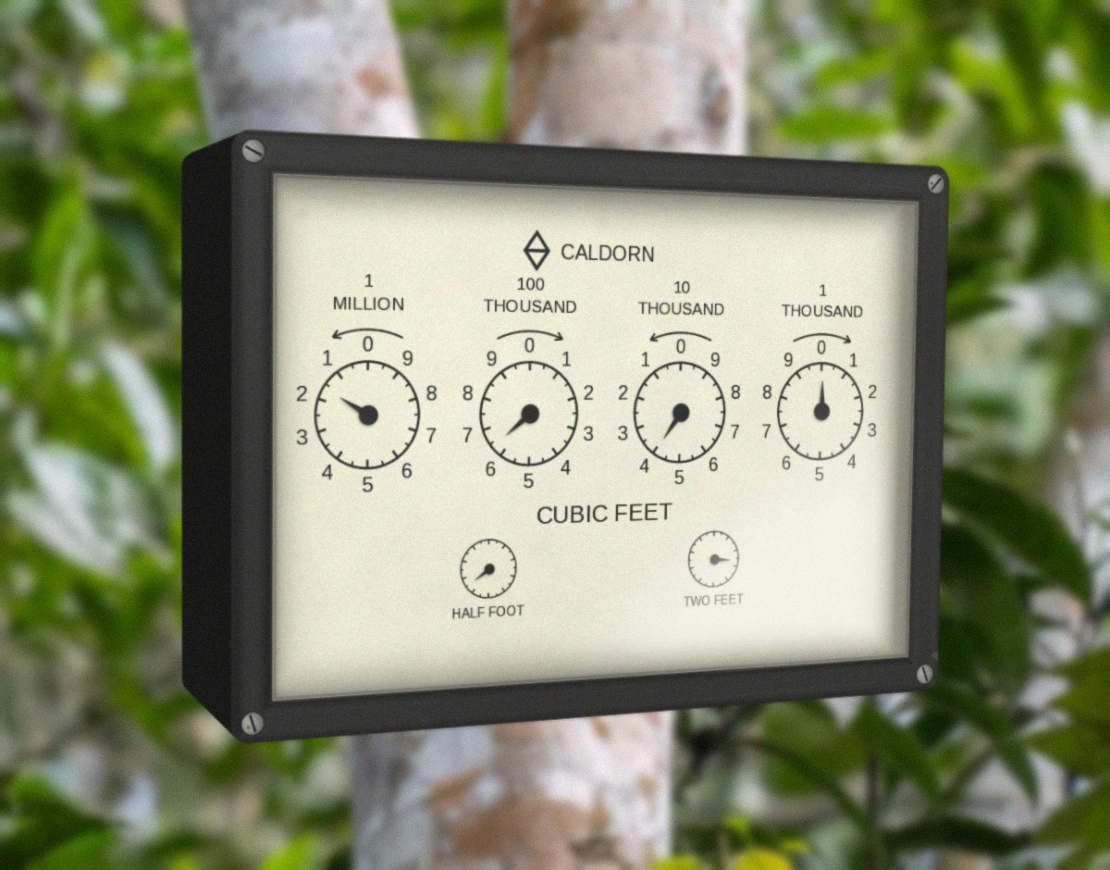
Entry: **164000** ft³
